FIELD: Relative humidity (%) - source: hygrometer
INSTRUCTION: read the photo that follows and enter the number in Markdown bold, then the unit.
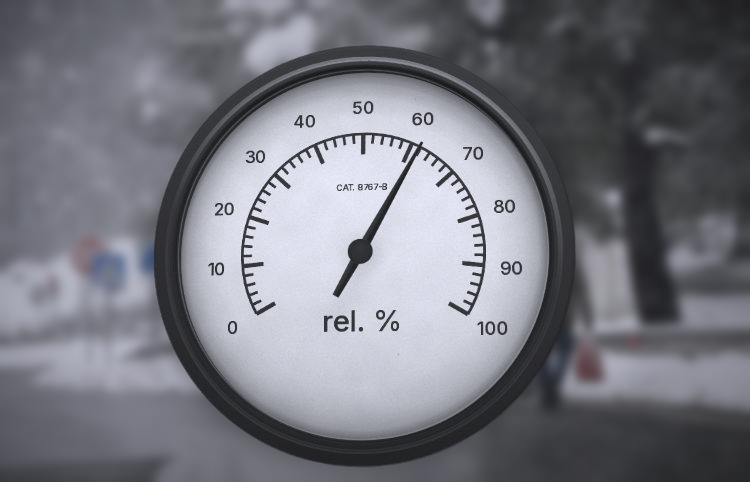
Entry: **62** %
